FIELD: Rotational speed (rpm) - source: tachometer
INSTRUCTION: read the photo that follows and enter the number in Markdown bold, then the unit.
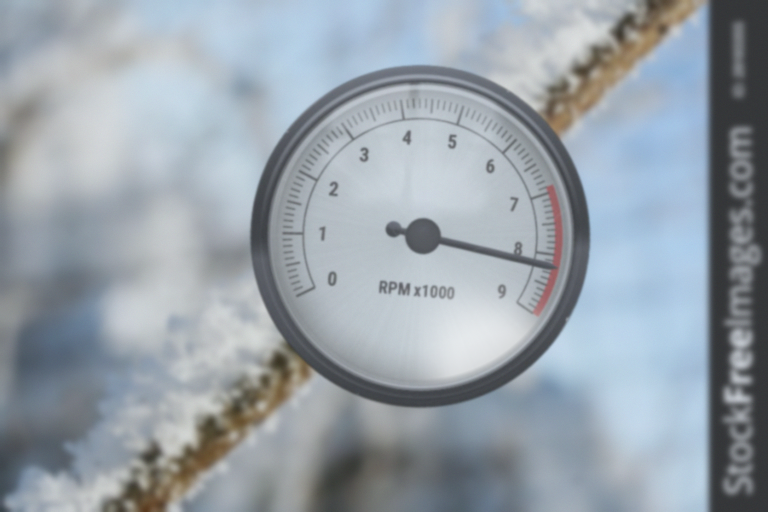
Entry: **8200** rpm
